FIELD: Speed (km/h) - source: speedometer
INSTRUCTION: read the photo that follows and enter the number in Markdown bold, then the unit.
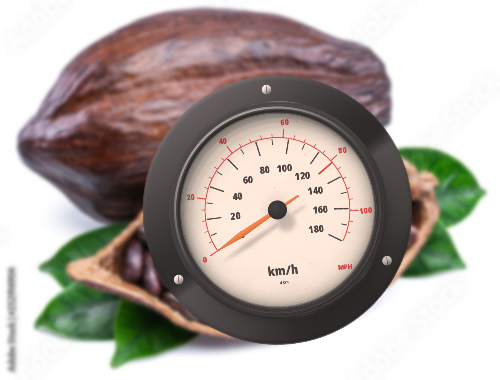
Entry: **0** km/h
